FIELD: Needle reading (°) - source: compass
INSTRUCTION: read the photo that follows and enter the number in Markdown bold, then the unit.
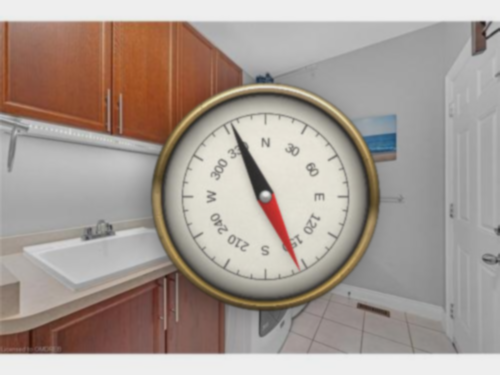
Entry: **155** °
